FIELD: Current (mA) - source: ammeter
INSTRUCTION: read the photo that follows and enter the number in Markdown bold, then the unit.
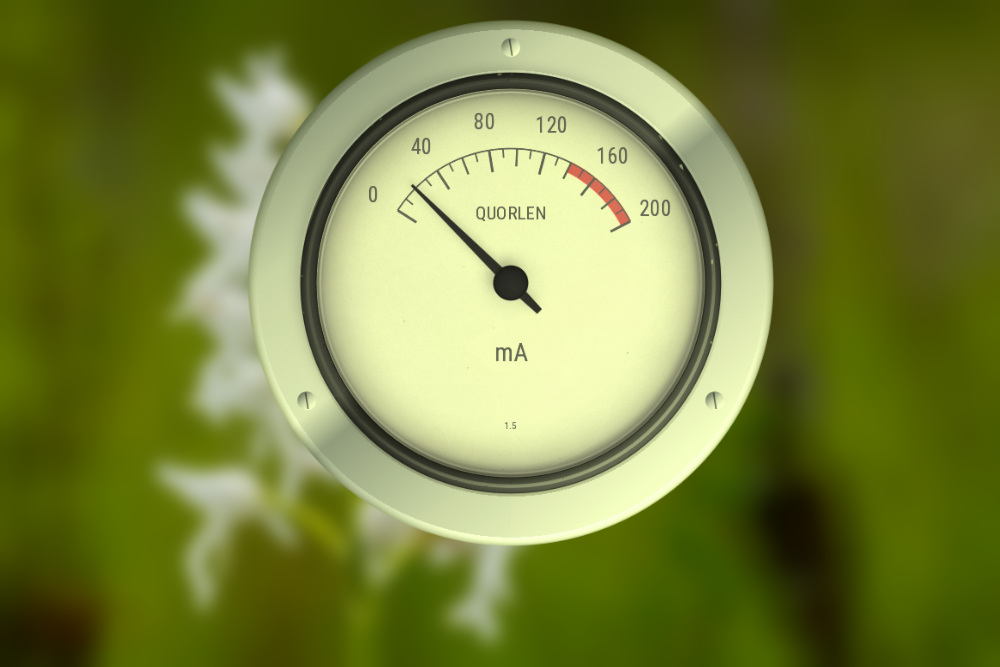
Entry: **20** mA
